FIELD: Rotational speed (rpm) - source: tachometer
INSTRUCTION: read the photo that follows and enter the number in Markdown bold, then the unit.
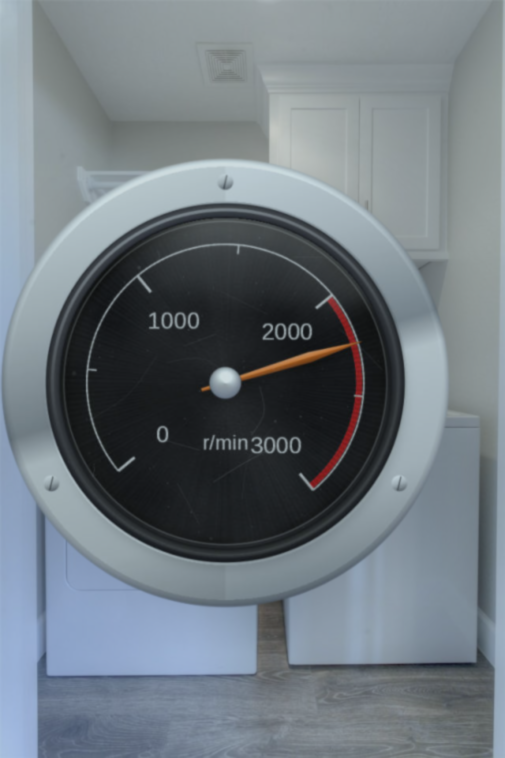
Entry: **2250** rpm
